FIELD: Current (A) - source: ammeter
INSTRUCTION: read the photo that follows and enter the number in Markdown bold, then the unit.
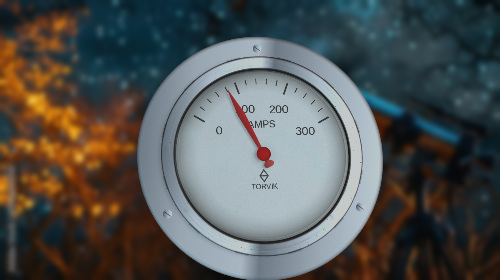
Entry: **80** A
